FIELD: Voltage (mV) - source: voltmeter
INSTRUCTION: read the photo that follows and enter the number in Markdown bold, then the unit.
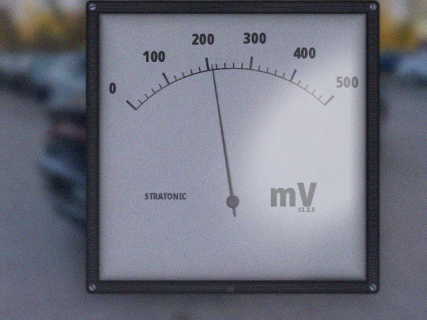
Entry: **210** mV
